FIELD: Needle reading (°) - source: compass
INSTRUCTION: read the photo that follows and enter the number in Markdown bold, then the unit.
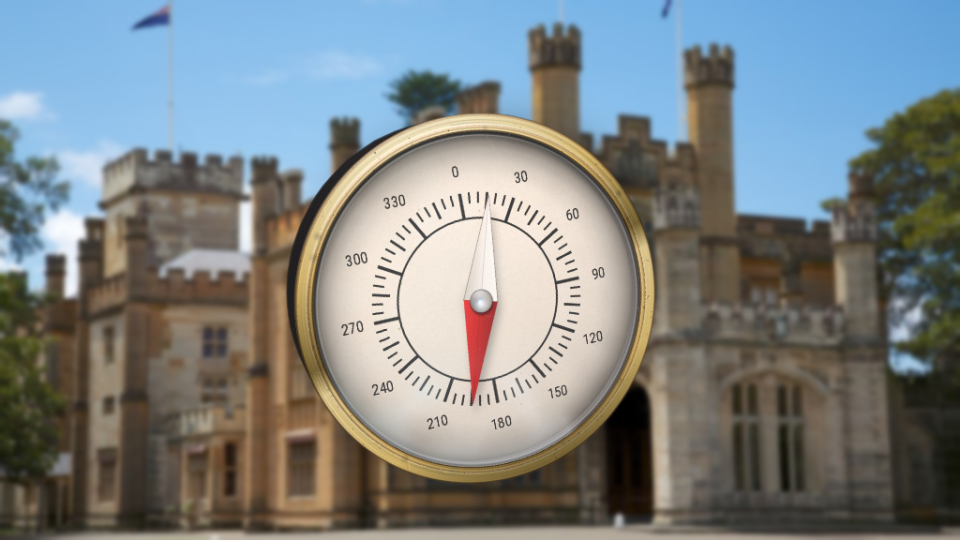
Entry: **195** °
